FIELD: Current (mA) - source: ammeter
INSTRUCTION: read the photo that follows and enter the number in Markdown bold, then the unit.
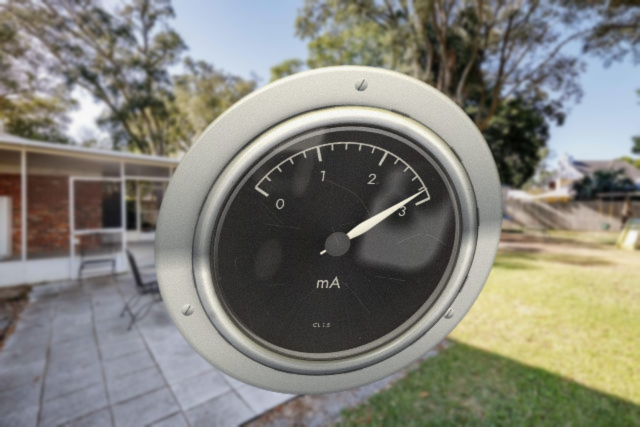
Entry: **2.8** mA
